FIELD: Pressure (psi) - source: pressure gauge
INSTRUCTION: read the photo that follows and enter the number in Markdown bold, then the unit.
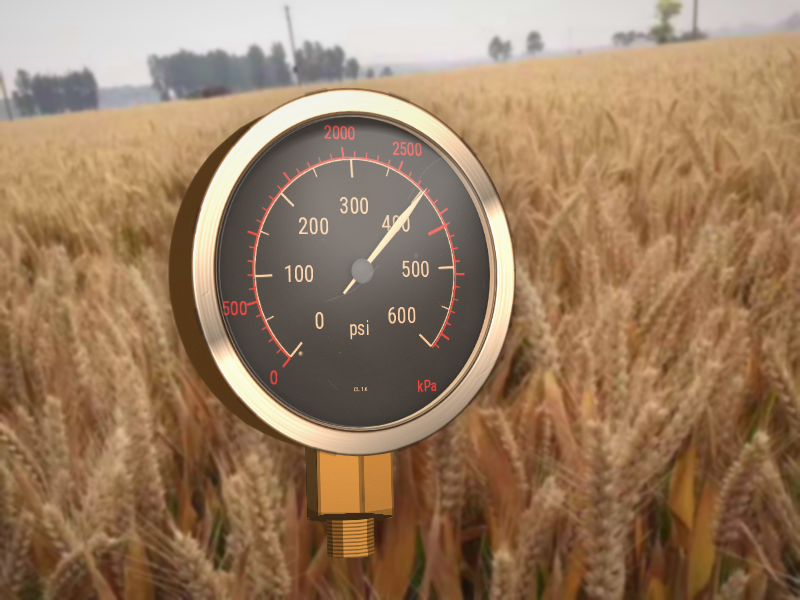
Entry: **400** psi
